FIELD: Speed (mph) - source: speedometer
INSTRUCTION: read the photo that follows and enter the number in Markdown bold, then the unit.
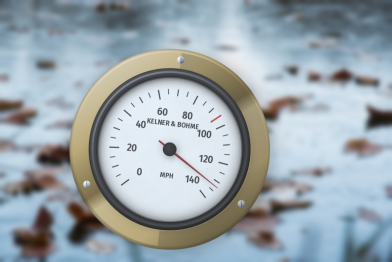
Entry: **132.5** mph
